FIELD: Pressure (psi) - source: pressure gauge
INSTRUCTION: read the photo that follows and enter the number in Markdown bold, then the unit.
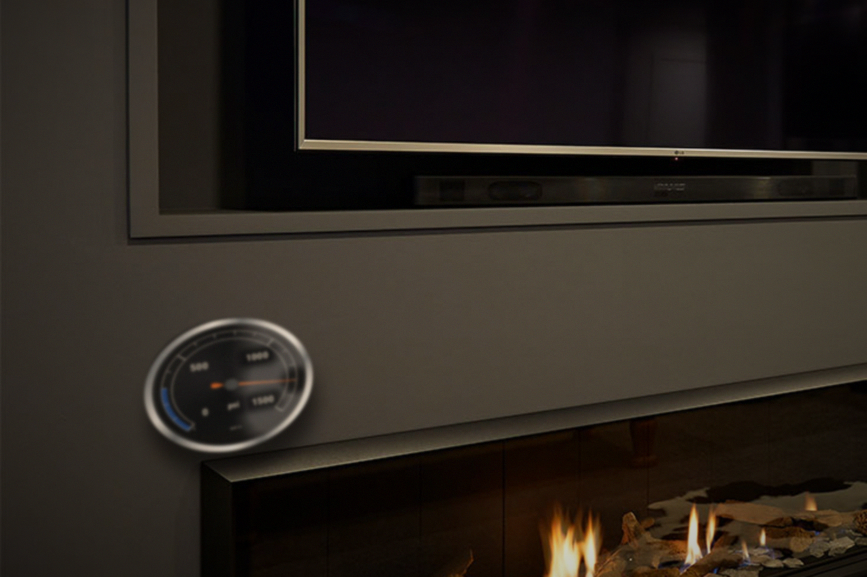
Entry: **1300** psi
